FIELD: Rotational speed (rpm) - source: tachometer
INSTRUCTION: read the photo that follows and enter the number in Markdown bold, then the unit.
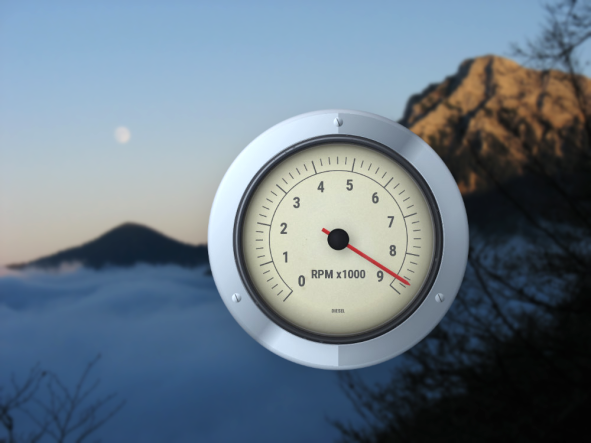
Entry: **8700** rpm
